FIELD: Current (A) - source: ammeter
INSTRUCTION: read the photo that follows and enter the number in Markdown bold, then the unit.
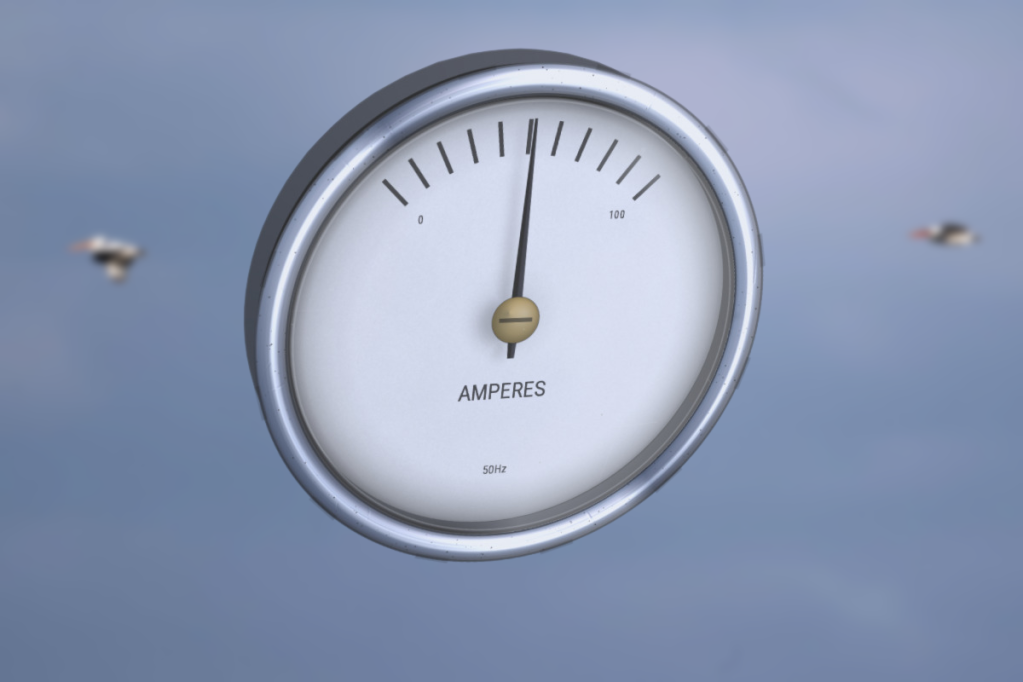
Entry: **50** A
